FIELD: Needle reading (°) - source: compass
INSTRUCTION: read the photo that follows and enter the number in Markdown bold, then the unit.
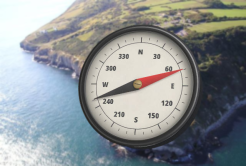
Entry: **70** °
